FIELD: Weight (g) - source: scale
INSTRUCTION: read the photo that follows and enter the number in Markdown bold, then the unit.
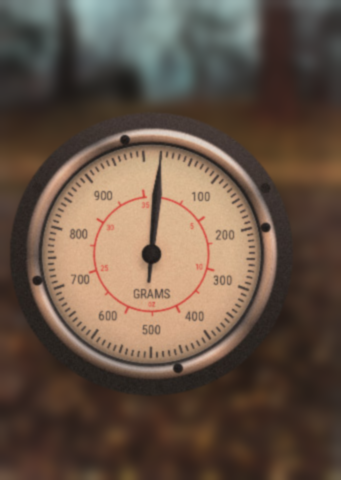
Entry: **0** g
